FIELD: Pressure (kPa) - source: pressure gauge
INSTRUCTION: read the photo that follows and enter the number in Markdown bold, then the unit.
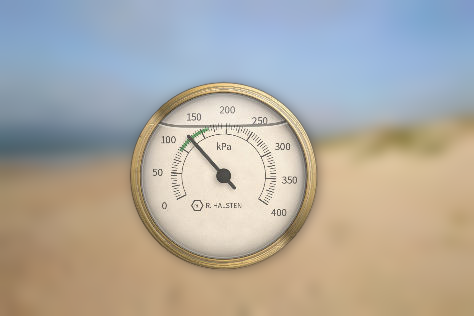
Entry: **125** kPa
